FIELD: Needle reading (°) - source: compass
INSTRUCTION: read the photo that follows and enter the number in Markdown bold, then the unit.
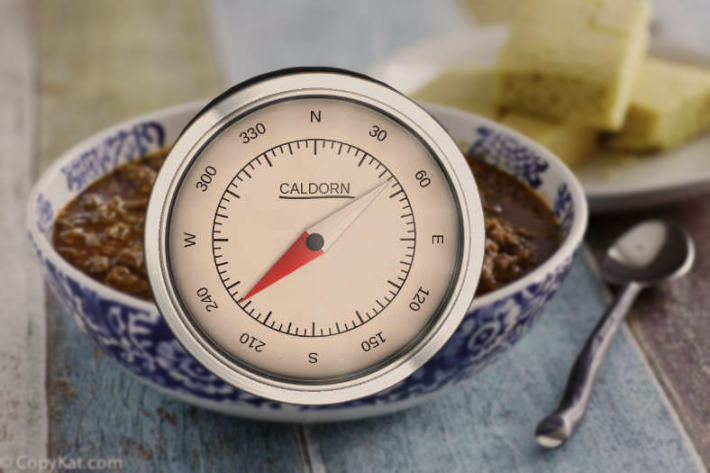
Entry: **230** °
